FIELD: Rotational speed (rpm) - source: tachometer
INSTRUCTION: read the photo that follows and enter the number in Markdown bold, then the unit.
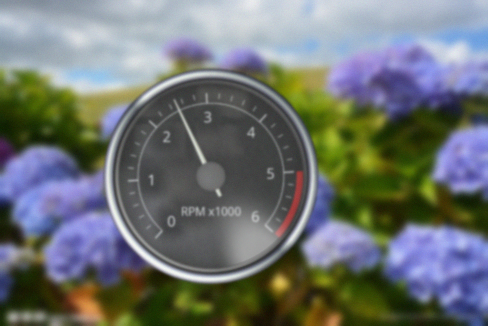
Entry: **2500** rpm
